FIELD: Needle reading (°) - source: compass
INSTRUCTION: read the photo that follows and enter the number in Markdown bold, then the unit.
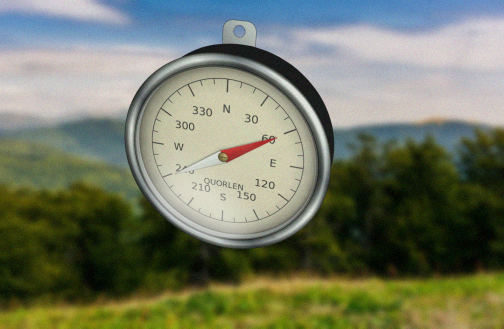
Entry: **60** °
